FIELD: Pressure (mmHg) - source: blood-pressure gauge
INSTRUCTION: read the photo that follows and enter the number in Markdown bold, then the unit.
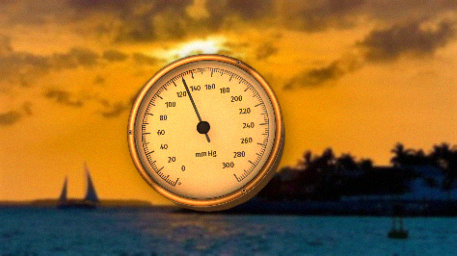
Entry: **130** mmHg
